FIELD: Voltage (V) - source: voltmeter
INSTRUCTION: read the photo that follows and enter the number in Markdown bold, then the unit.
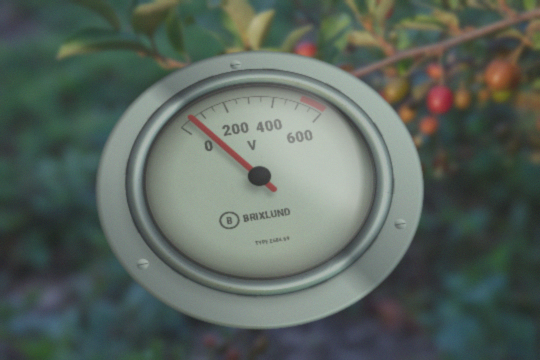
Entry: **50** V
